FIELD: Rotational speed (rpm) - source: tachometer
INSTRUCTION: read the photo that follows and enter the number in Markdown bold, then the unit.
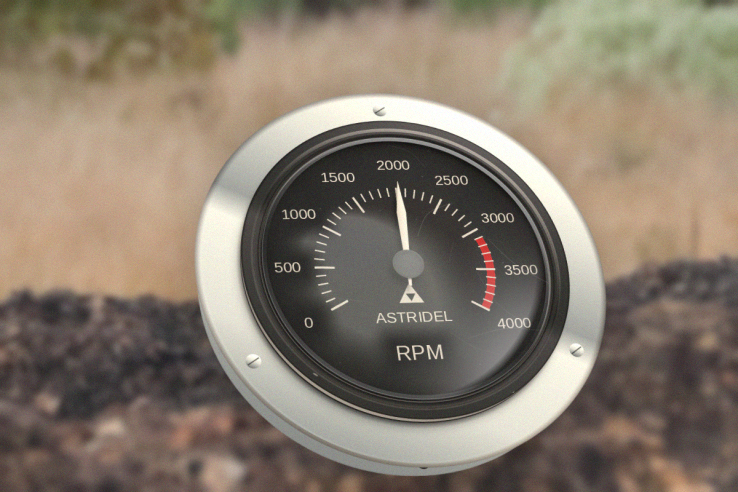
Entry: **2000** rpm
